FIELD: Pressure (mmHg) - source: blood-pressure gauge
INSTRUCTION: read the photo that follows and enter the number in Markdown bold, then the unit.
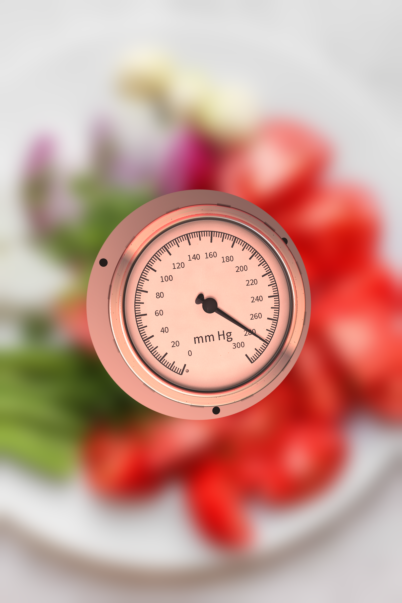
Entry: **280** mmHg
